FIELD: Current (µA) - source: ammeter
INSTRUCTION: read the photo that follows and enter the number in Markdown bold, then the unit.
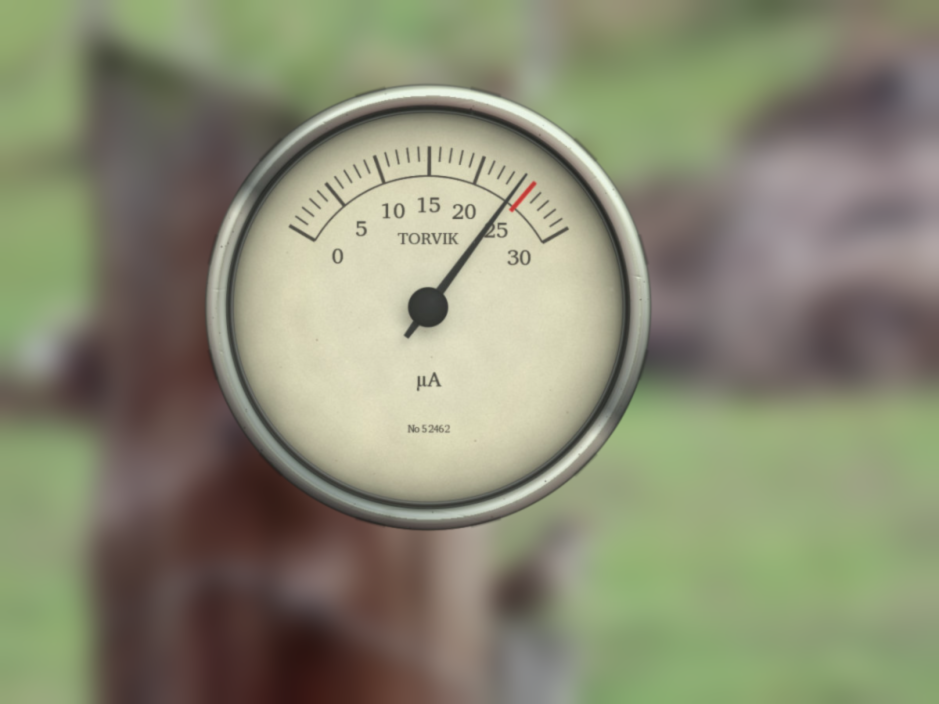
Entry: **24** µA
